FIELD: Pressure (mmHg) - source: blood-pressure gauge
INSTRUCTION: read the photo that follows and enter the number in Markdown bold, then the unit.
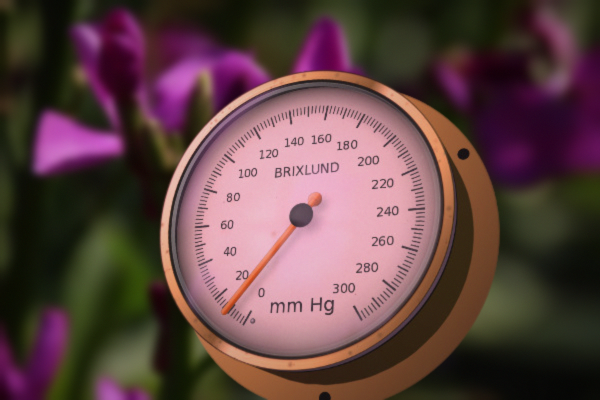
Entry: **10** mmHg
